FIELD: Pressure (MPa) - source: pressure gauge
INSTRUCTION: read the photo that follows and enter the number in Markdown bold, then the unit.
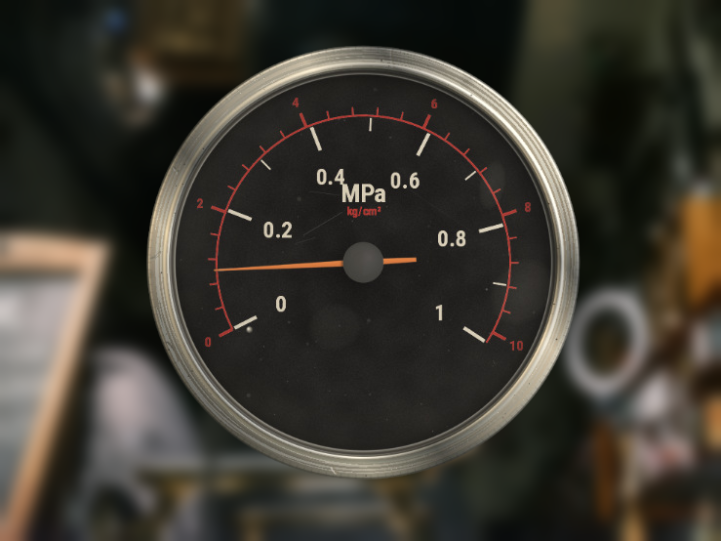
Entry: **0.1** MPa
